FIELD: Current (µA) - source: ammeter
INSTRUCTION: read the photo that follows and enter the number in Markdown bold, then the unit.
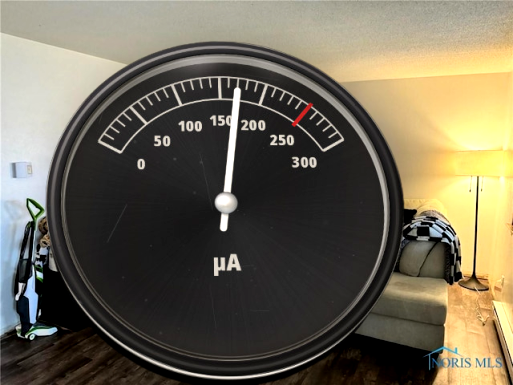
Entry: **170** µA
